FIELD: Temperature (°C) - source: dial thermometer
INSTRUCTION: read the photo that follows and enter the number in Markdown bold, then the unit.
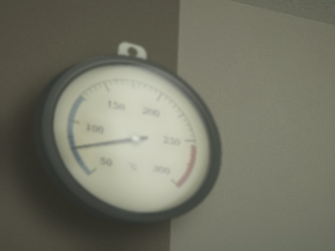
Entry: **75** °C
